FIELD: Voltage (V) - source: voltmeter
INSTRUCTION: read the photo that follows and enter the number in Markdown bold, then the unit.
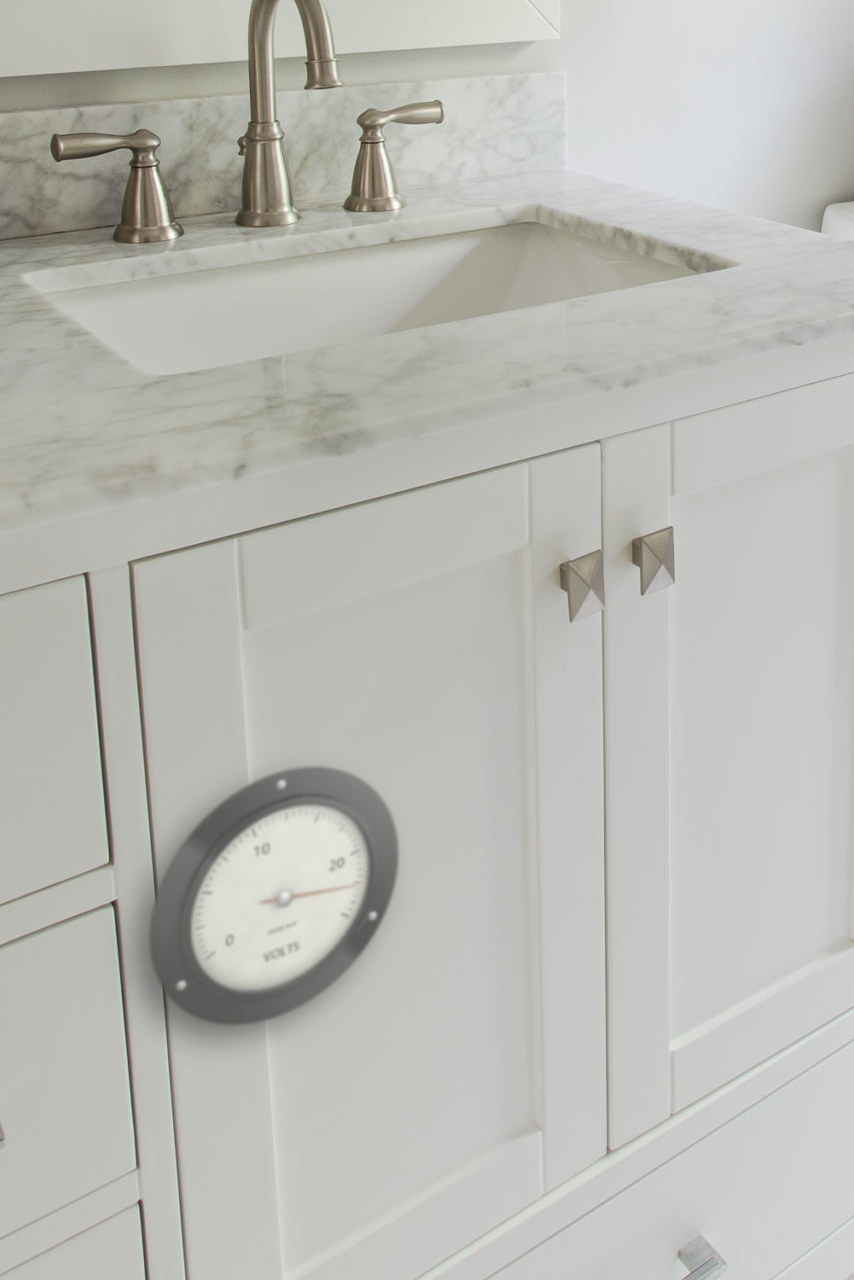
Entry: **22.5** V
